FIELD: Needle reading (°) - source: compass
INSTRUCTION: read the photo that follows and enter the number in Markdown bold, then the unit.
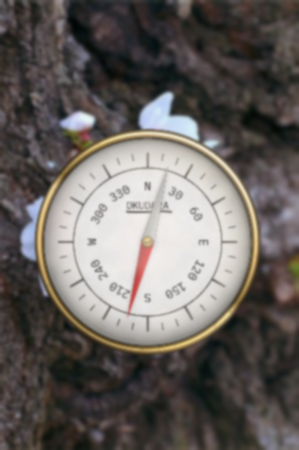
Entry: **195** °
